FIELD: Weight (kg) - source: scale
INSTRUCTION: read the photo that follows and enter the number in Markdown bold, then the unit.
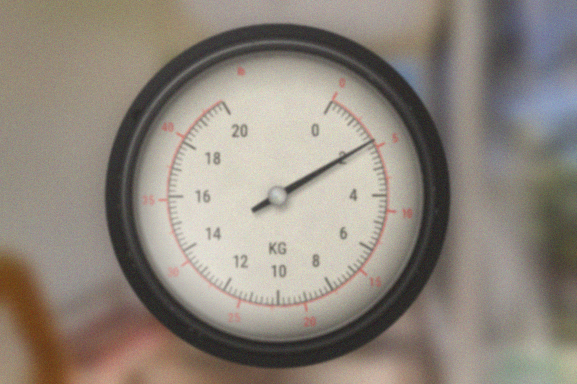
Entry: **2** kg
